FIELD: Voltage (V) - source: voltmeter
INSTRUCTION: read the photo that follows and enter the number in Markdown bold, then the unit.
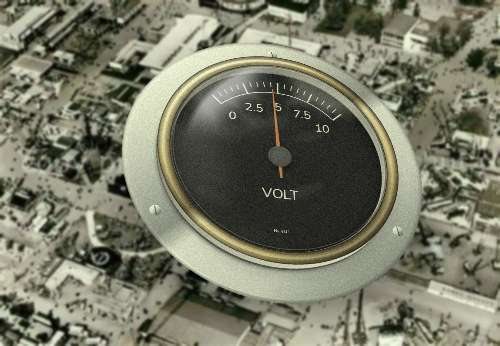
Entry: **4.5** V
